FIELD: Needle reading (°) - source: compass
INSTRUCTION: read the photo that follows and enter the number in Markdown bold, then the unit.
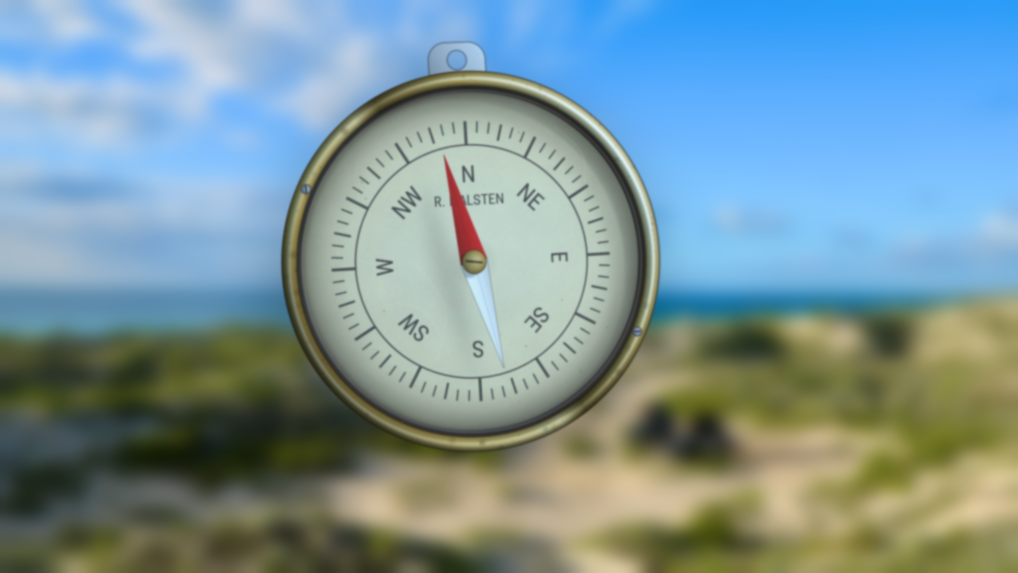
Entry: **347.5** °
